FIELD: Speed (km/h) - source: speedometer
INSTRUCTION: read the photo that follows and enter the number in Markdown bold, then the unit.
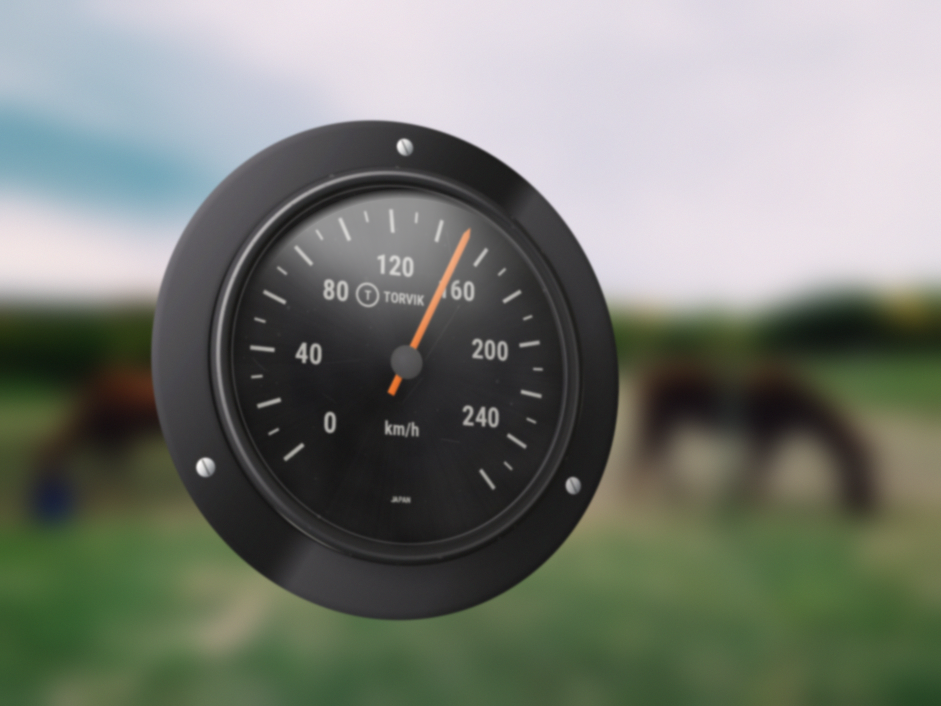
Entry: **150** km/h
